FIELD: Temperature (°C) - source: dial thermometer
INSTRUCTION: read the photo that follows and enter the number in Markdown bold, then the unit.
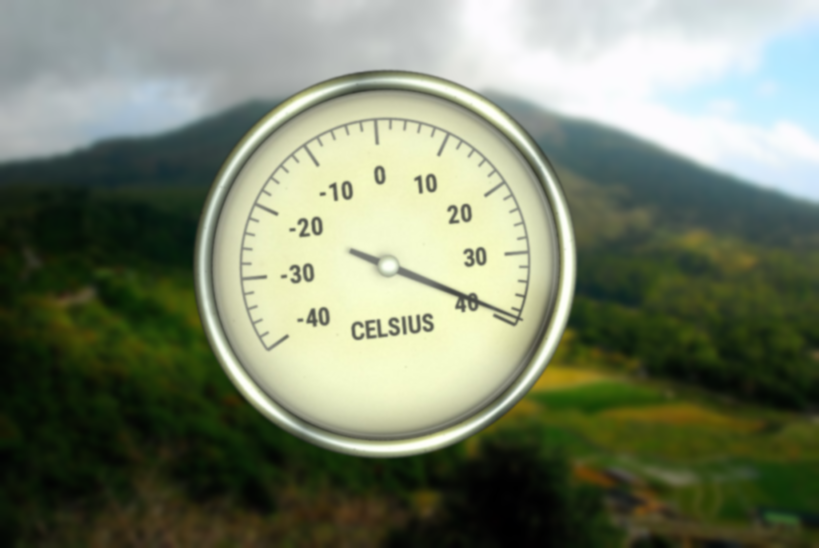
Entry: **39** °C
